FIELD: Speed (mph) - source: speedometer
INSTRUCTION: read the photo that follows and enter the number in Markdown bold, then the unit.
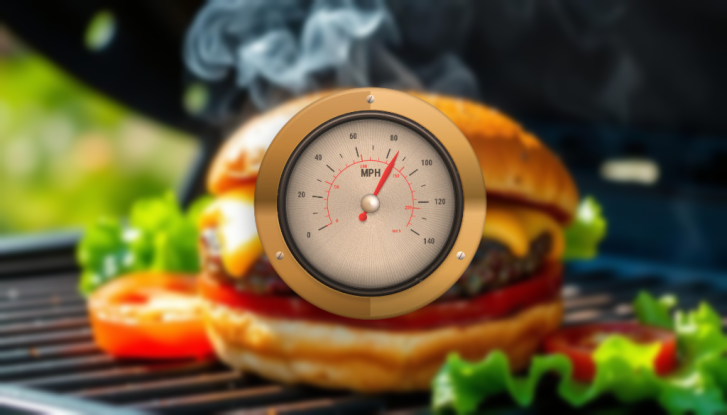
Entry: **85** mph
